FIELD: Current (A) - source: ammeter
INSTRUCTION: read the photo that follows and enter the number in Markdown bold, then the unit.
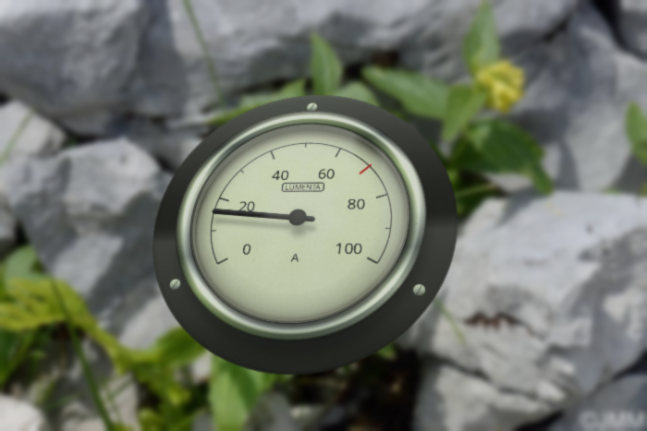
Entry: **15** A
